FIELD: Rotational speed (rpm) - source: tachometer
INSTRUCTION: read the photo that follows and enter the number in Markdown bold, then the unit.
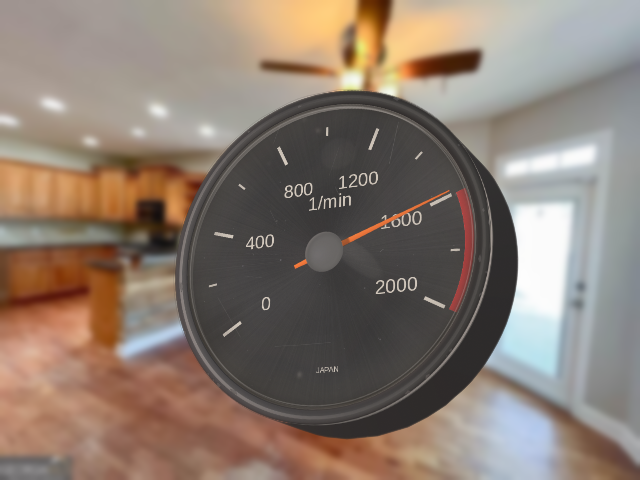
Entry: **1600** rpm
